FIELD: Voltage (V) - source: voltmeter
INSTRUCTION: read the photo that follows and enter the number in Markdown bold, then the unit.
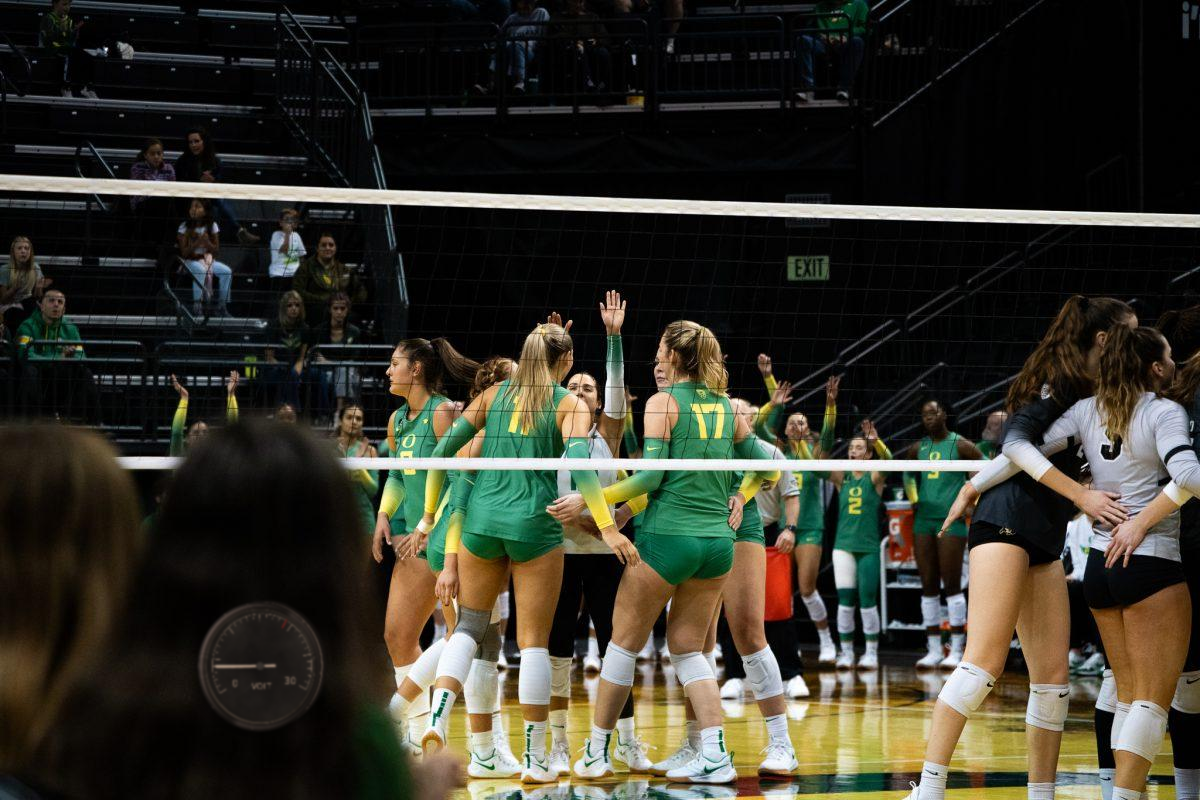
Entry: **4** V
